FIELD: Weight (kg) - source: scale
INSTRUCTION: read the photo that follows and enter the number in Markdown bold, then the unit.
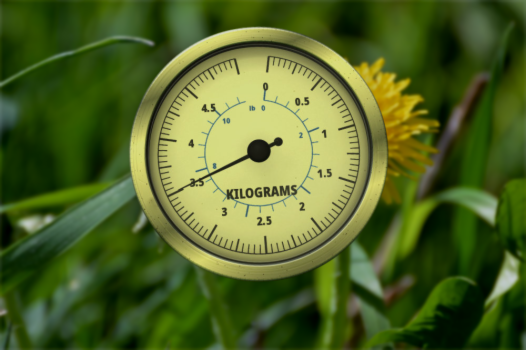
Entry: **3.5** kg
